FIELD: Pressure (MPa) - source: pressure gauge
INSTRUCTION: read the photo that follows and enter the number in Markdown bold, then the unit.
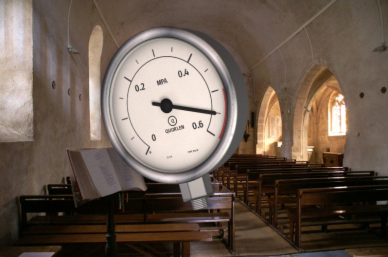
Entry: **0.55** MPa
